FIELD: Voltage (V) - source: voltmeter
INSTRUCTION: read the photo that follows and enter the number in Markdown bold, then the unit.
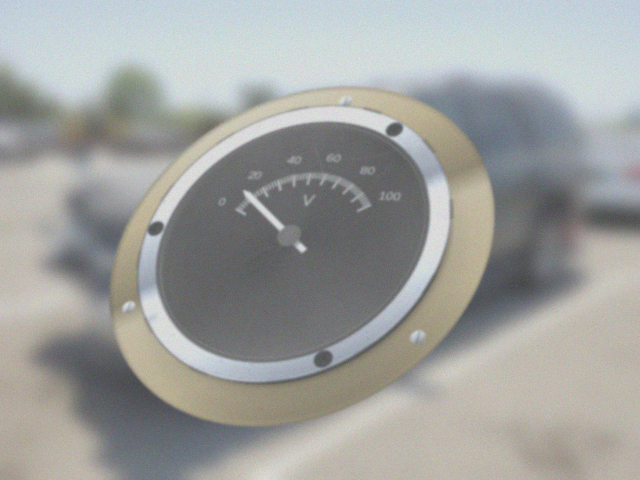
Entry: **10** V
